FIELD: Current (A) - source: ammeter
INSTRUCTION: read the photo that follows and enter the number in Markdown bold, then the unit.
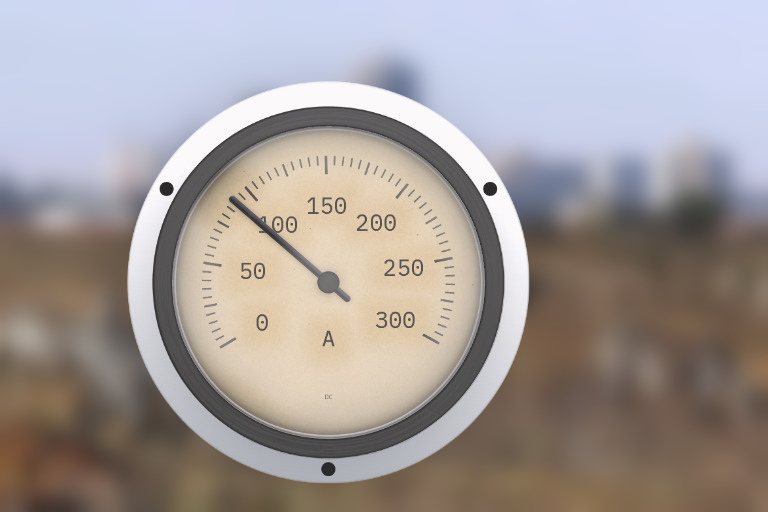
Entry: **90** A
